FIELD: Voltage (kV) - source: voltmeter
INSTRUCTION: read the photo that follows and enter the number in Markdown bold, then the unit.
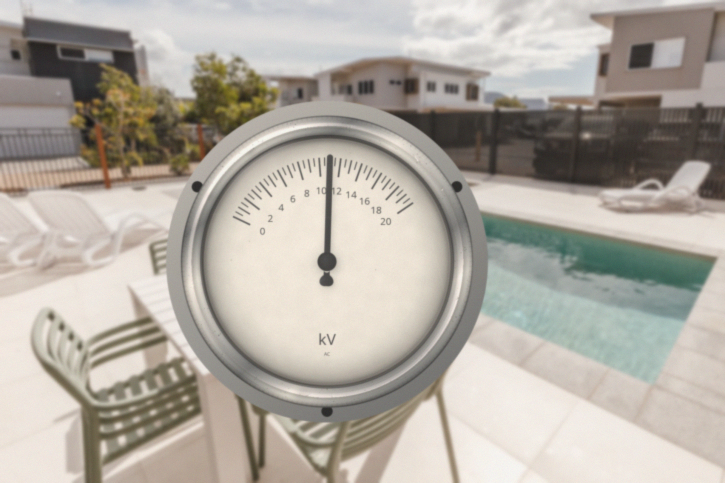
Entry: **11** kV
